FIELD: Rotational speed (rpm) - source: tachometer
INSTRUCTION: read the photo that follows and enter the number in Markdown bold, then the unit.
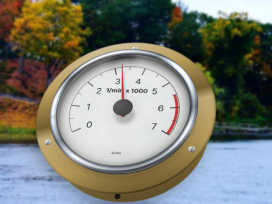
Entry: **3250** rpm
